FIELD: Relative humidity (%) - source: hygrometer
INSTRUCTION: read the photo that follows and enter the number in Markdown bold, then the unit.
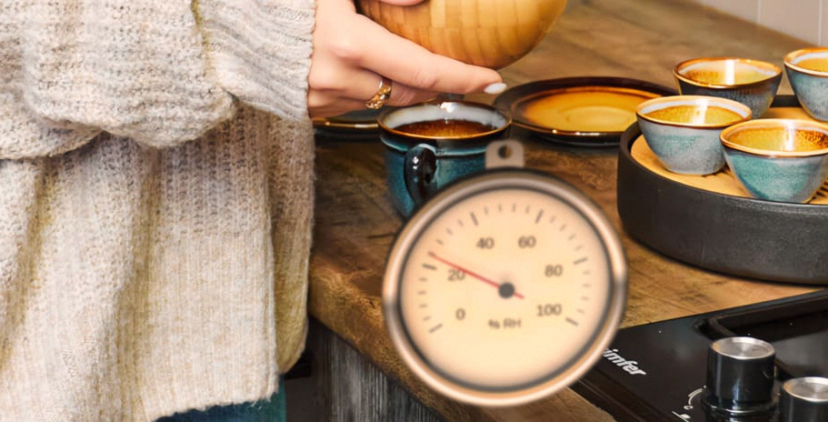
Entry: **24** %
